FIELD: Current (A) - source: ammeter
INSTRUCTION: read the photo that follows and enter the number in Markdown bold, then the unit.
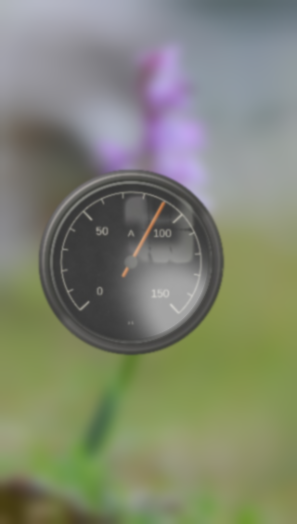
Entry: **90** A
